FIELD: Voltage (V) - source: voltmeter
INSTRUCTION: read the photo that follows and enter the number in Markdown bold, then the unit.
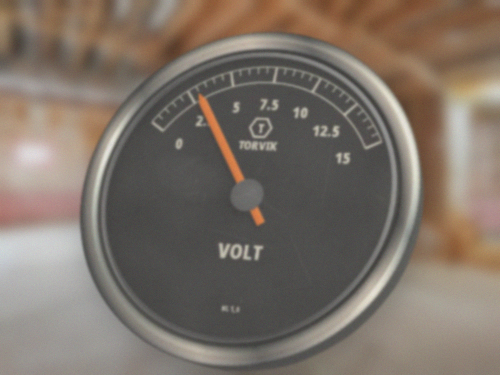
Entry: **3** V
